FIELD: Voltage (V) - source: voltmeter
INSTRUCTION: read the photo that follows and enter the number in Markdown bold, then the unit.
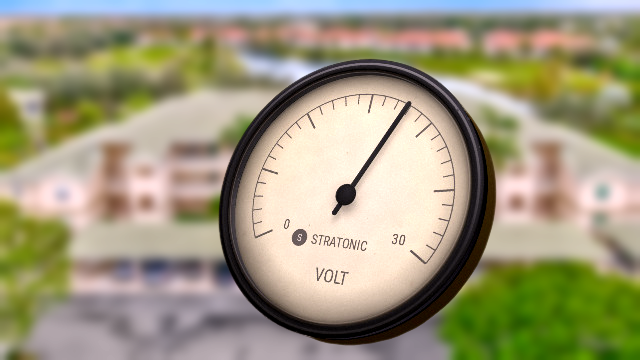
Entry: **18** V
